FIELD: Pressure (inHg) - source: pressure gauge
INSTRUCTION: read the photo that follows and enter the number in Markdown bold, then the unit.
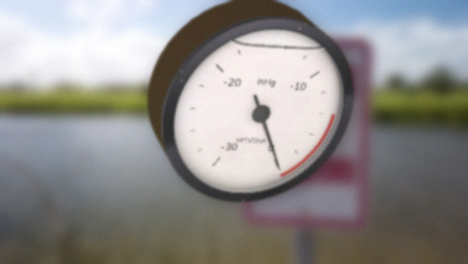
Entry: **0** inHg
